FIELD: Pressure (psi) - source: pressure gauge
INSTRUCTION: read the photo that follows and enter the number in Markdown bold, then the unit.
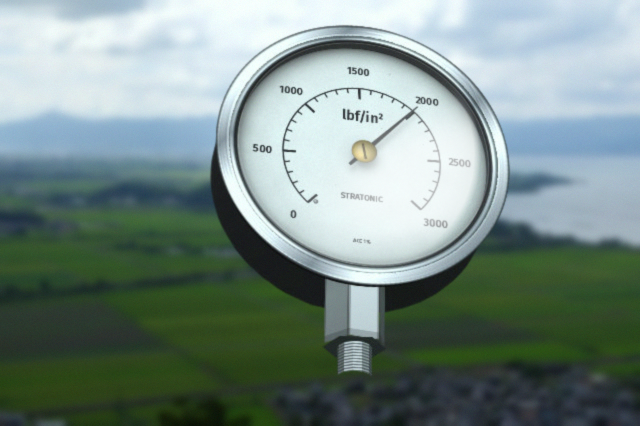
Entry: **2000** psi
